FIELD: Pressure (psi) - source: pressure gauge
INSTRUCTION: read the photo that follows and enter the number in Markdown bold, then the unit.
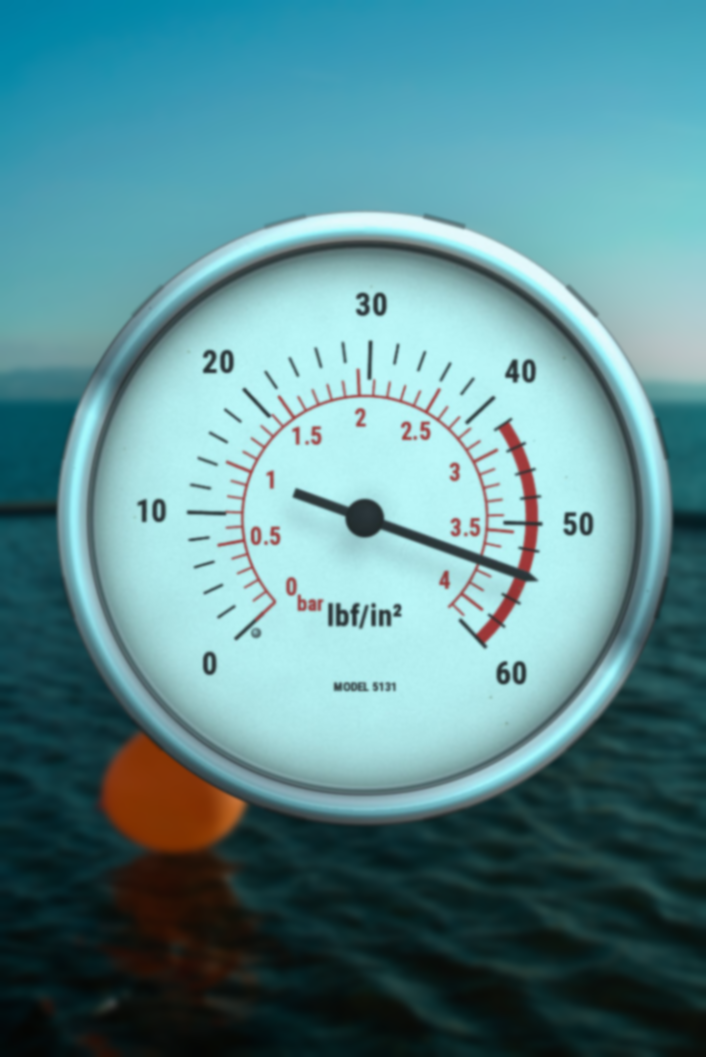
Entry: **54** psi
